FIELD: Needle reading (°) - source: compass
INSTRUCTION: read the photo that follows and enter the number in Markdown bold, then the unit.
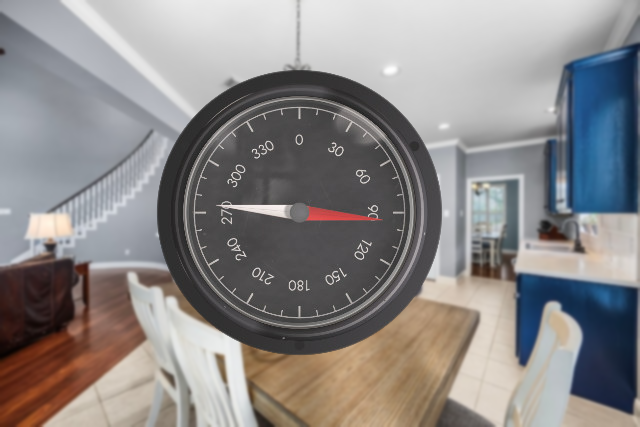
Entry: **95** °
